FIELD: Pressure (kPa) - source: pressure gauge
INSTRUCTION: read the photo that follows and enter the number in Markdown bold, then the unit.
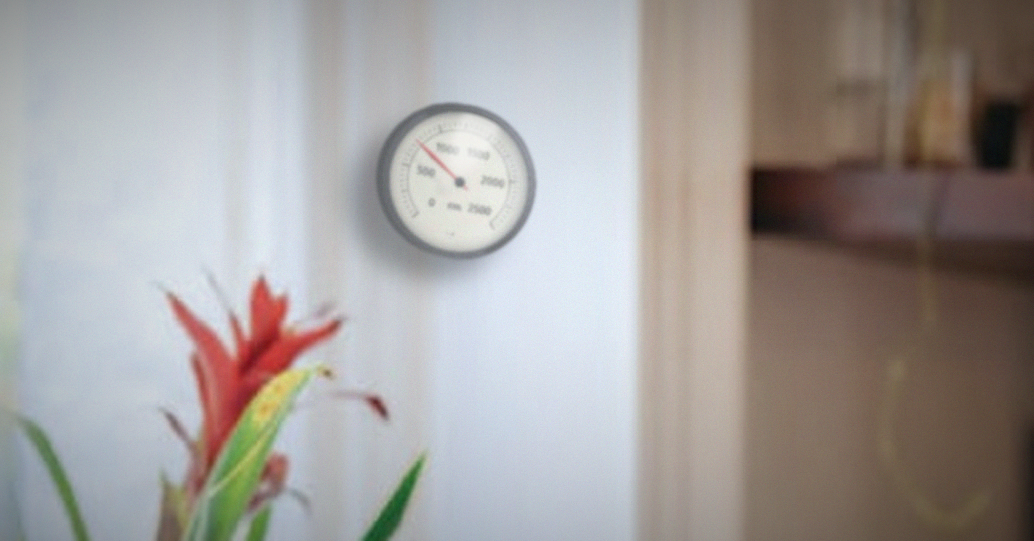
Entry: **750** kPa
